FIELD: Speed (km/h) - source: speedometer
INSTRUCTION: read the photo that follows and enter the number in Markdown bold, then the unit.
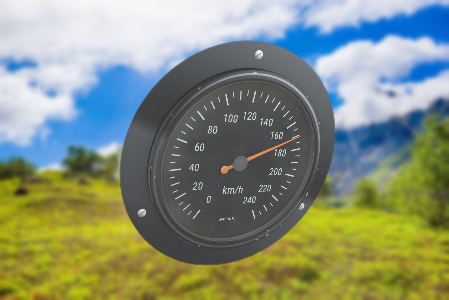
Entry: **170** km/h
